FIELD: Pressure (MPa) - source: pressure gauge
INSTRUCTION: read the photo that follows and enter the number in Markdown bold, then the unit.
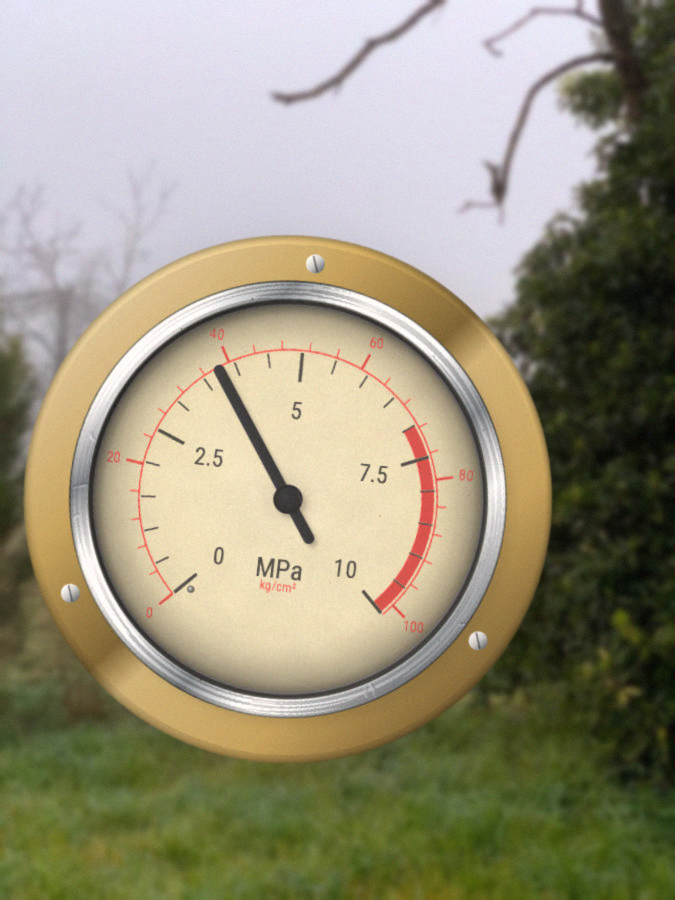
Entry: **3.75** MPa
